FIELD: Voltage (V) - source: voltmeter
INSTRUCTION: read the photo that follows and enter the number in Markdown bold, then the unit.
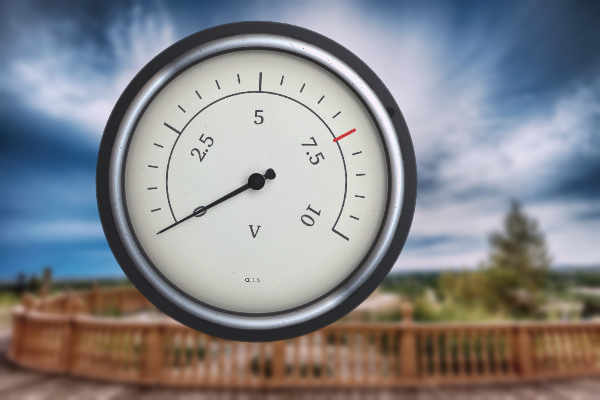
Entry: **0** V
